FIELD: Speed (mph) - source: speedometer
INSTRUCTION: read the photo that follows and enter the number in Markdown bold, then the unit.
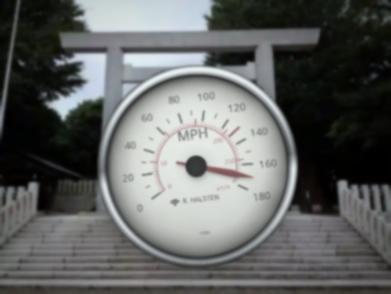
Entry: **170** mph
